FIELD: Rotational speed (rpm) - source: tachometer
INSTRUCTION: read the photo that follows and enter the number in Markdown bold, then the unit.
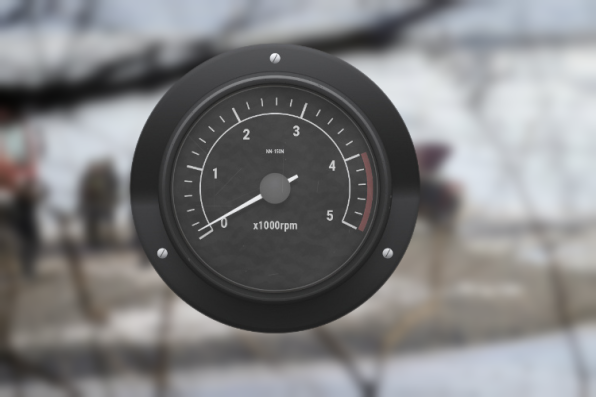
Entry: **100** rpm
